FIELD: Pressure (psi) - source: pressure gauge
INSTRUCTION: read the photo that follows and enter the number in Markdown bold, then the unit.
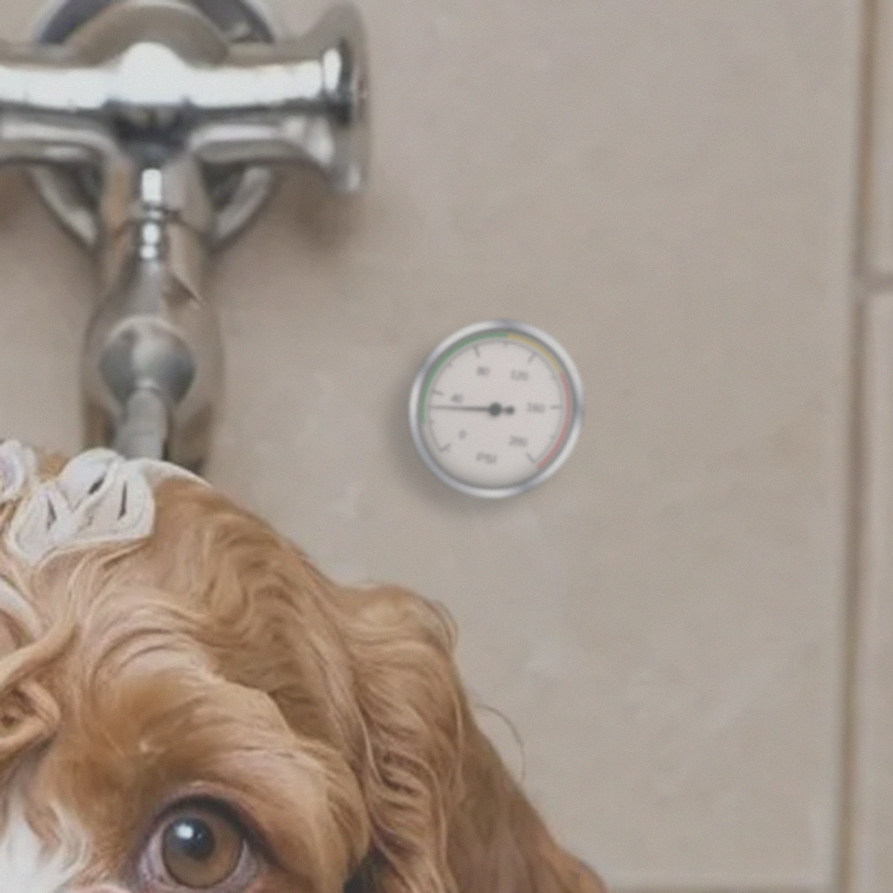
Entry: **30** psi
